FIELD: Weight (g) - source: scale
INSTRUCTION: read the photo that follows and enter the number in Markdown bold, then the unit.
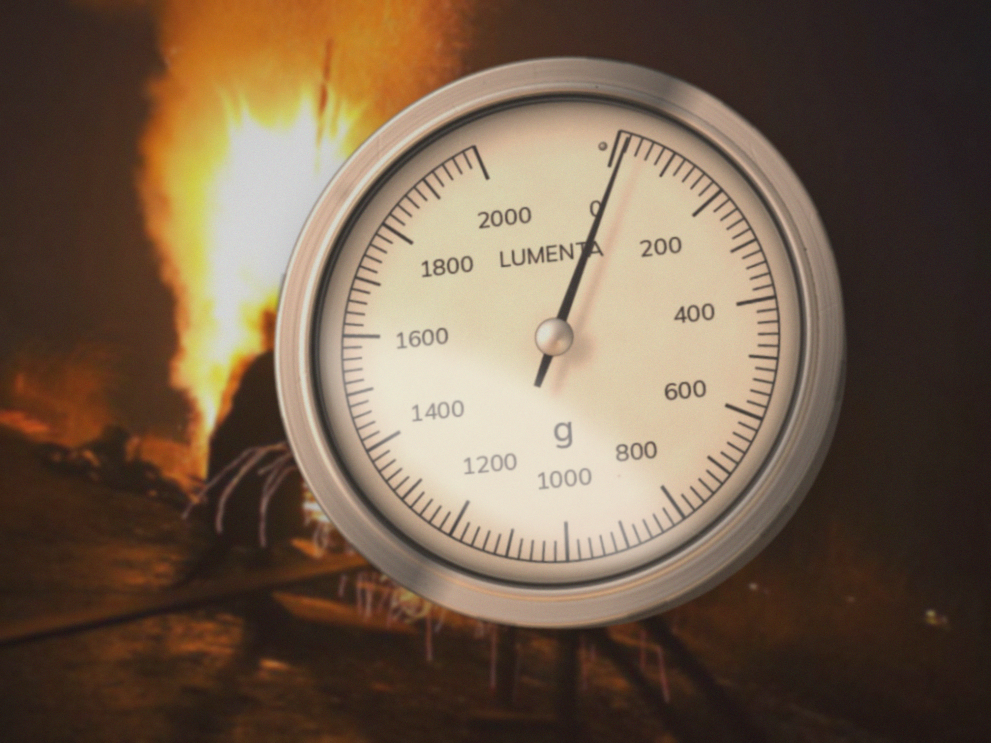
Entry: **20** g
